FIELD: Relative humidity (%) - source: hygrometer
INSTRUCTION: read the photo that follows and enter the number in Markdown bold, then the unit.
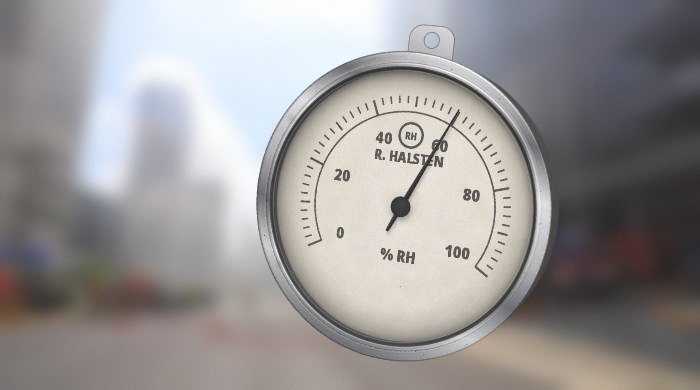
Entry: **60** %
